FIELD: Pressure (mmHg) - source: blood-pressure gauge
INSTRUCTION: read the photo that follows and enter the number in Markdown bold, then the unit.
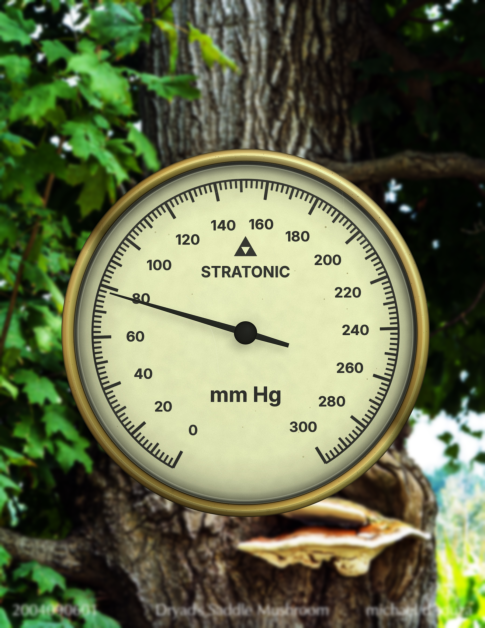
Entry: **78** mmHg
